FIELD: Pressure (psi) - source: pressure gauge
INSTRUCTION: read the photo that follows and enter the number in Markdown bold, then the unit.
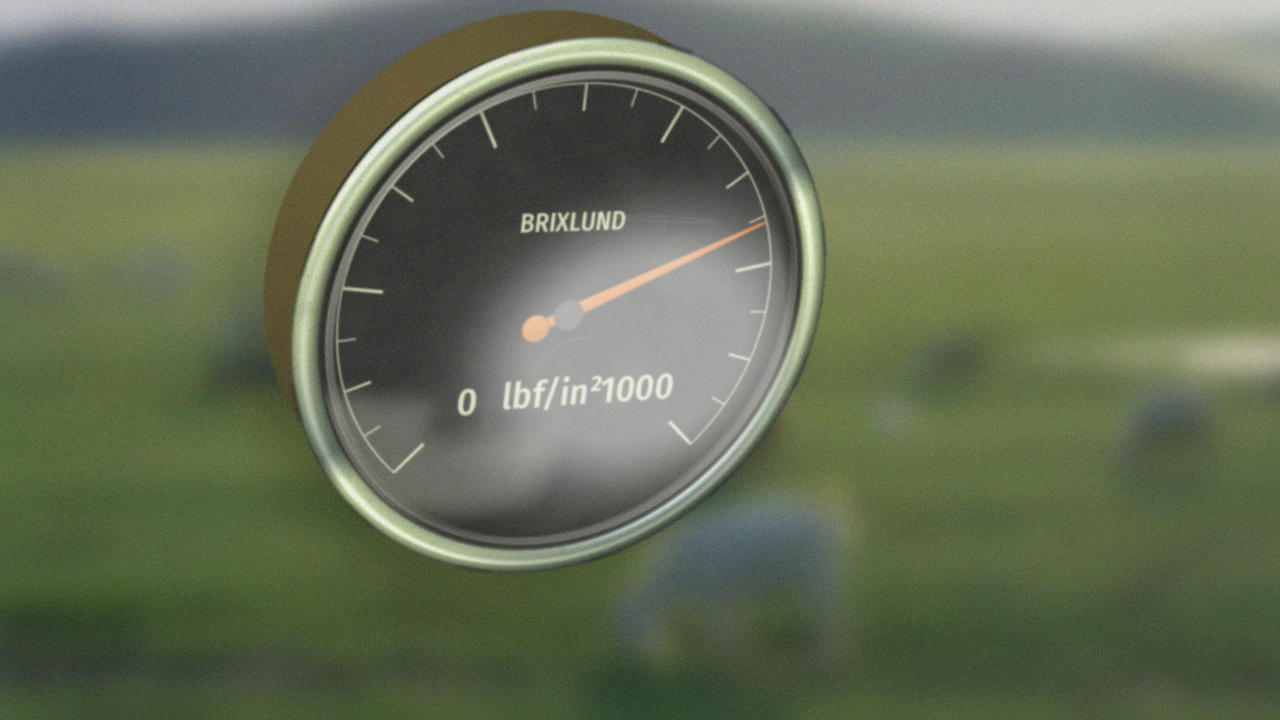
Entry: **750** psi
